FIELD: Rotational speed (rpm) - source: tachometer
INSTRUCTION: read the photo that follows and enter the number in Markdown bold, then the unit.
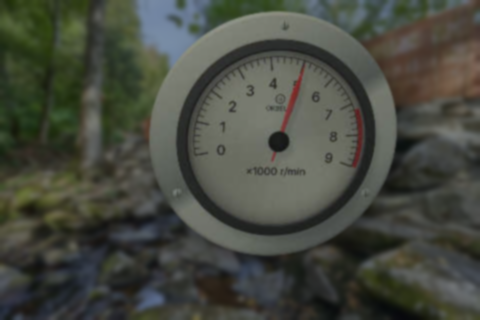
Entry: **5000** rpm
